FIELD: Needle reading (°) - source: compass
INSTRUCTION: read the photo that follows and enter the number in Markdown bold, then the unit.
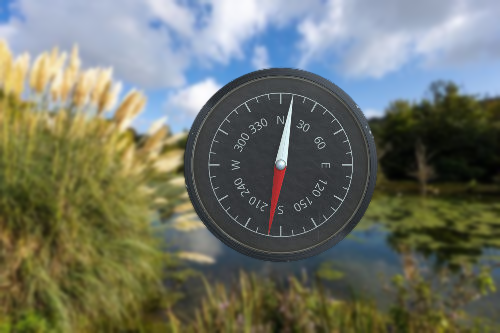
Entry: **190** °
